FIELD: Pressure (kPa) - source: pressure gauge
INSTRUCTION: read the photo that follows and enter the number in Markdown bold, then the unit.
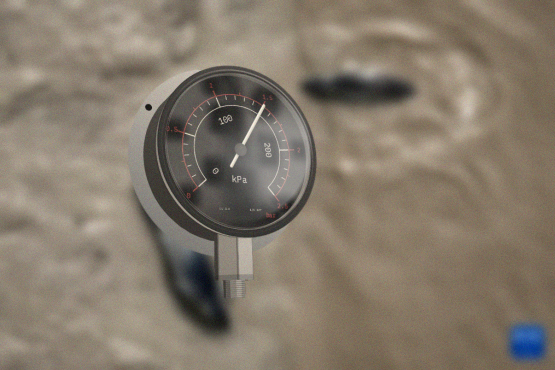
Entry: **150** kPa
